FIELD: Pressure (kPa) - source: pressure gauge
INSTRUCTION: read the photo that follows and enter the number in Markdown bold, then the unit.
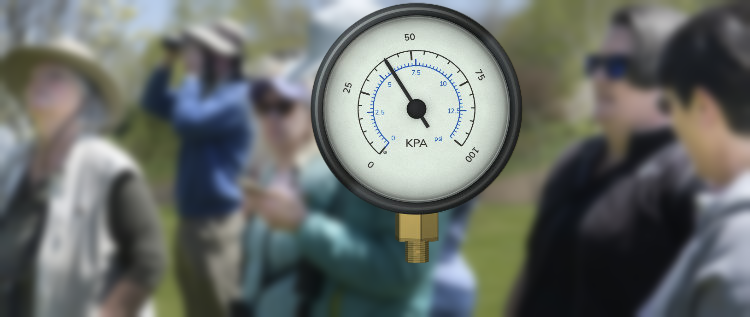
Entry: **40** kPa
